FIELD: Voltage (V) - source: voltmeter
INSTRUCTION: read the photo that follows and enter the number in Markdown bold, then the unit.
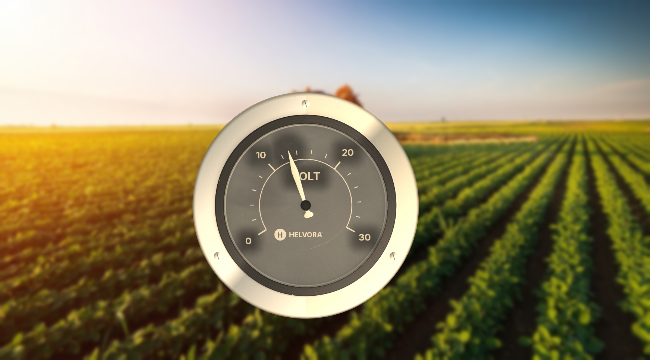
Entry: **13** V
